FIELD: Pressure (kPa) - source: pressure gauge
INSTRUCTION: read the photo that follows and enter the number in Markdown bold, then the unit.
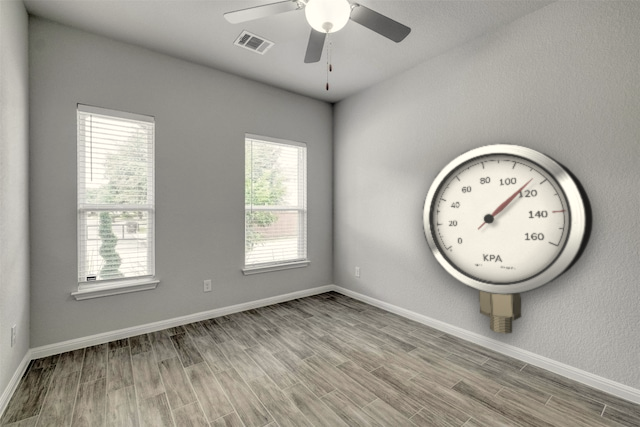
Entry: **115** kPa
